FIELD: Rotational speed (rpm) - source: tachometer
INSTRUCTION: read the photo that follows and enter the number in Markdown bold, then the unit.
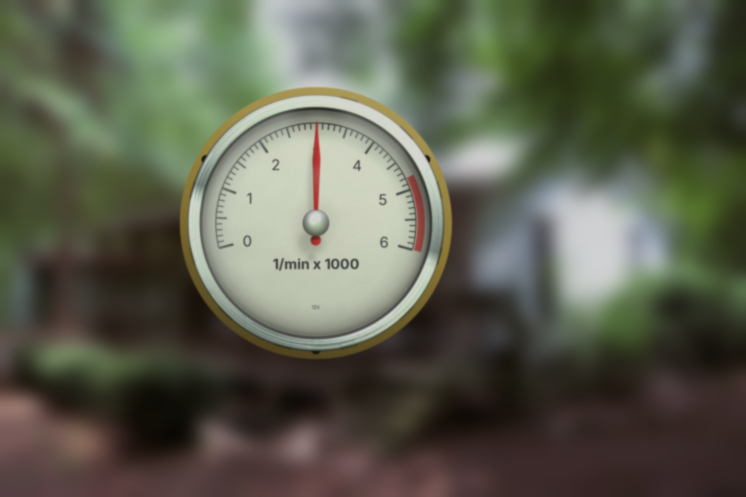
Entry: **3000** rpm
